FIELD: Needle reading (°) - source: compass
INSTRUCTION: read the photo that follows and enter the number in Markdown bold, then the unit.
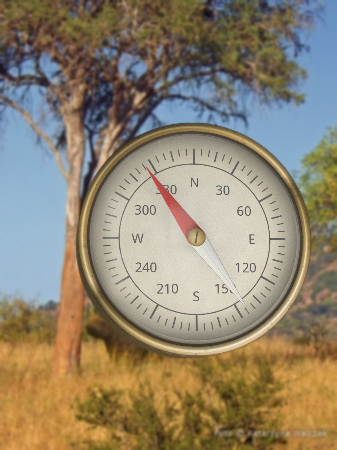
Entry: **325** °
